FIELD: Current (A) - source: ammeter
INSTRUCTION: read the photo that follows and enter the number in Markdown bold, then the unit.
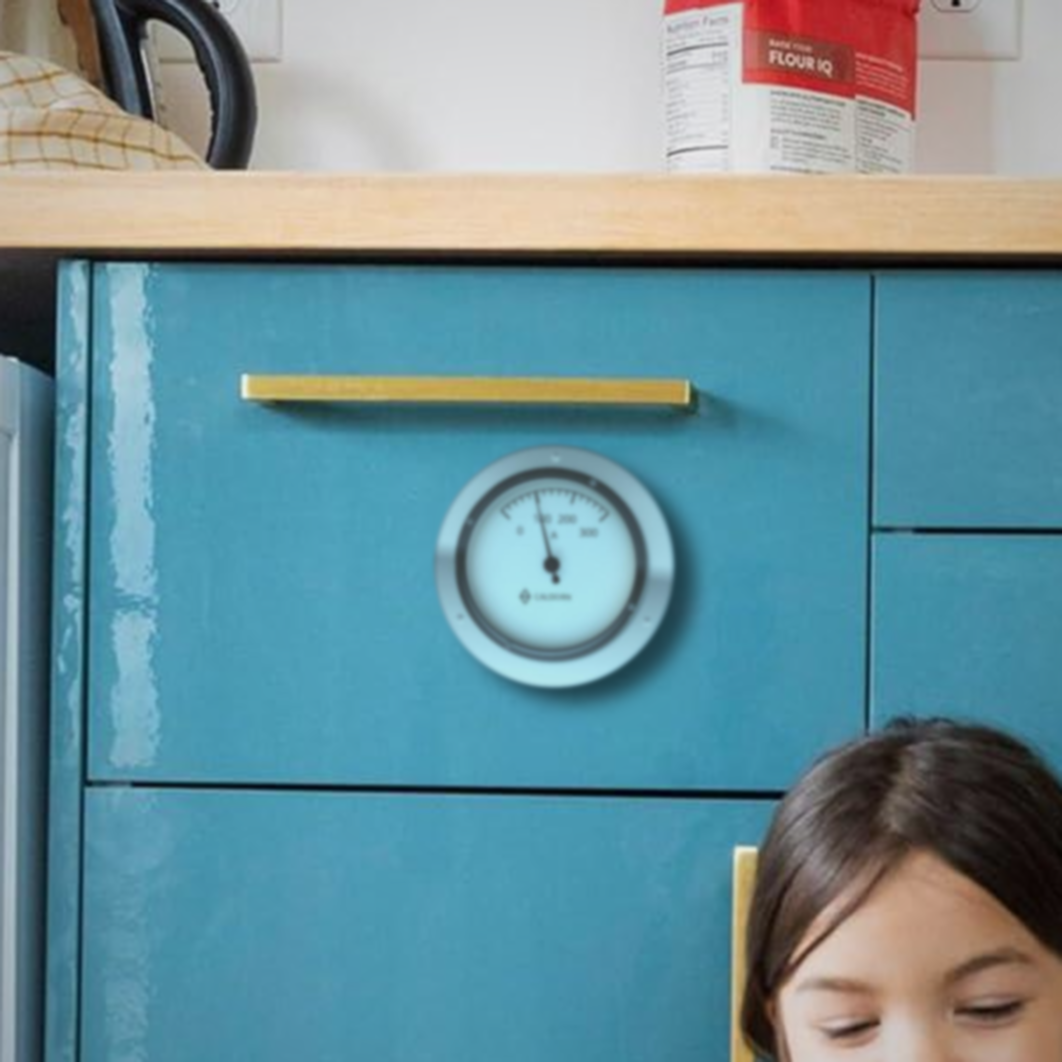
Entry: **100** A
